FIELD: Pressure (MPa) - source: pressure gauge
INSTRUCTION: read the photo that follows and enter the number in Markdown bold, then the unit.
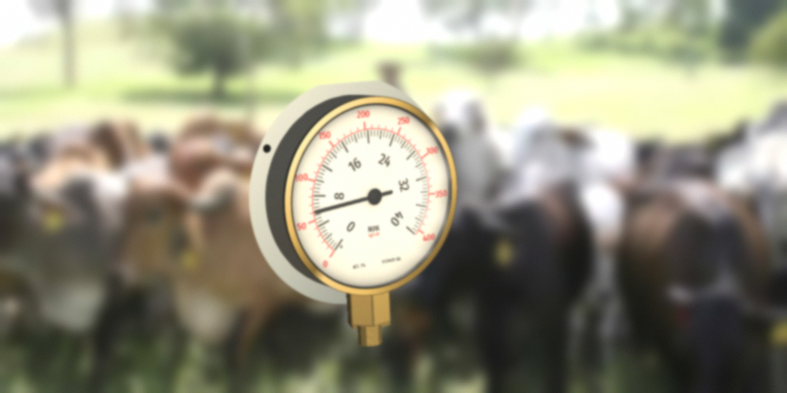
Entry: **6** MPa
